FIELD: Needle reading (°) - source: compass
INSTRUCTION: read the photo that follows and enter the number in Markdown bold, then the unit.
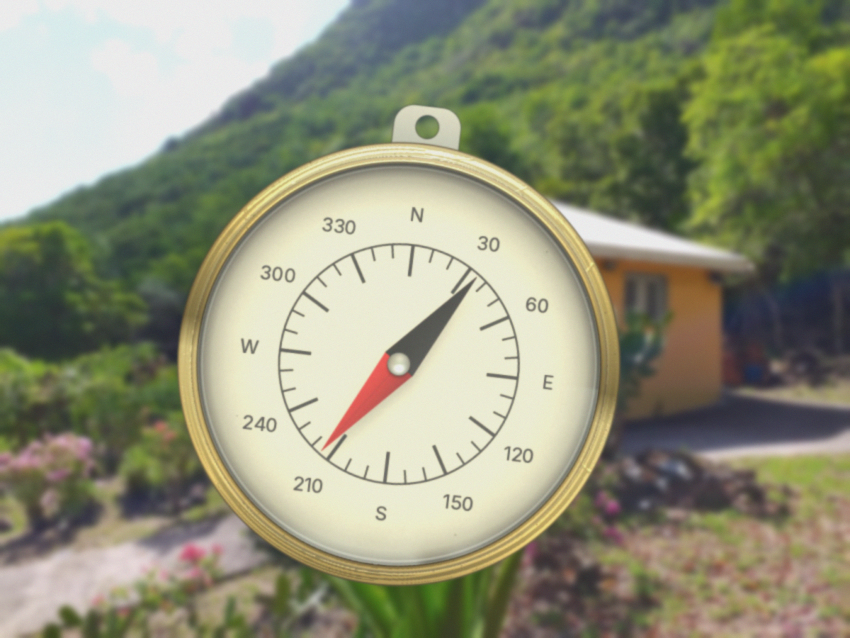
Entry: **215** °
